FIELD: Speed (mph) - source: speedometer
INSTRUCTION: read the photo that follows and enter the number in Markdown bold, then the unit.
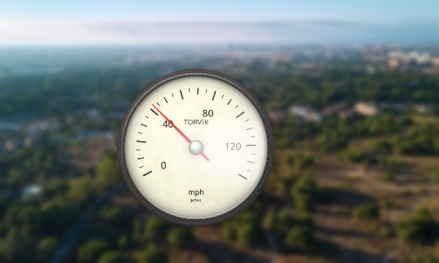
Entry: **42.5** mph
